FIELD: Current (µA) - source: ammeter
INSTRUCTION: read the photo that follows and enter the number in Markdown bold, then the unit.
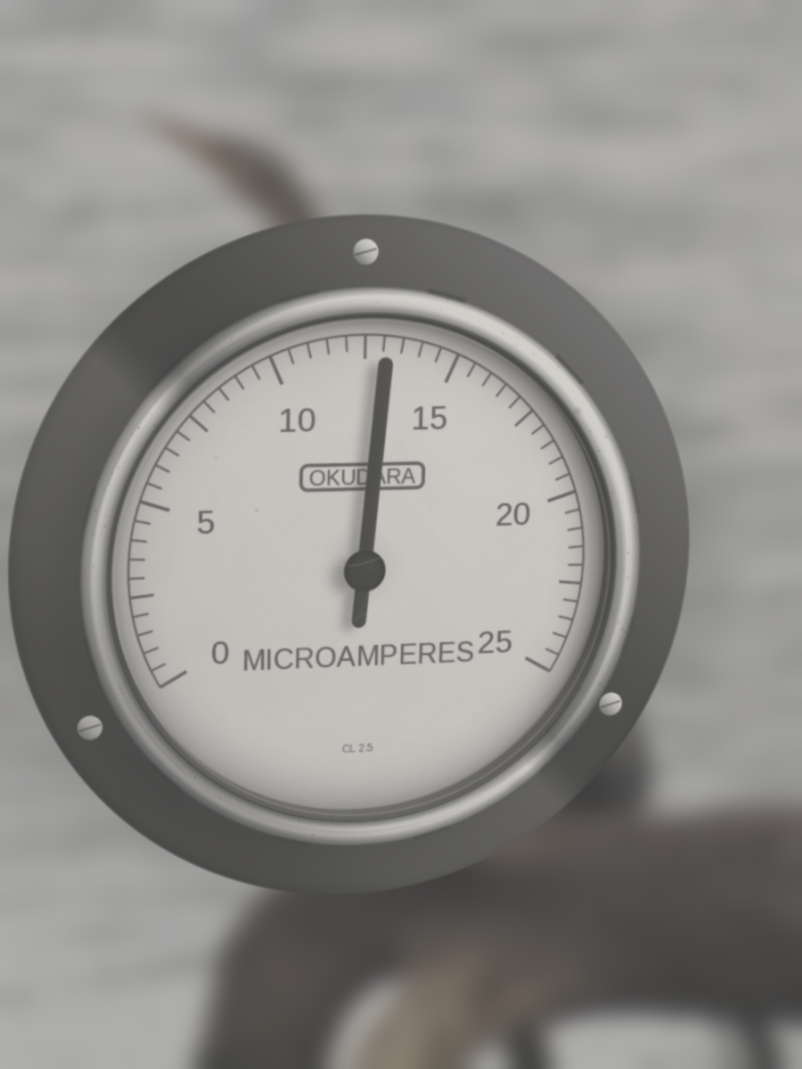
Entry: **13** µA
